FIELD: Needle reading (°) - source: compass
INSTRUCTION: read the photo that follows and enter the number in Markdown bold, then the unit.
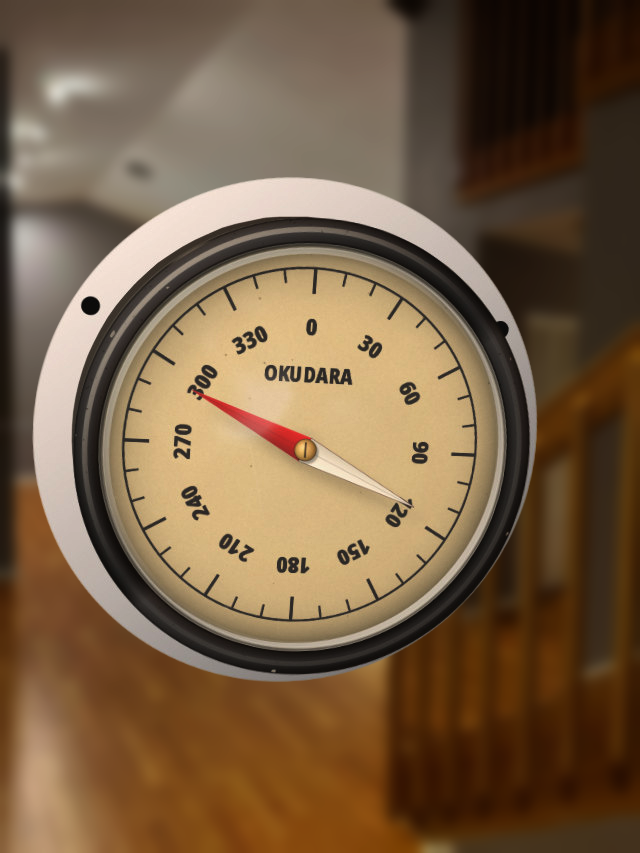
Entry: **295** °
